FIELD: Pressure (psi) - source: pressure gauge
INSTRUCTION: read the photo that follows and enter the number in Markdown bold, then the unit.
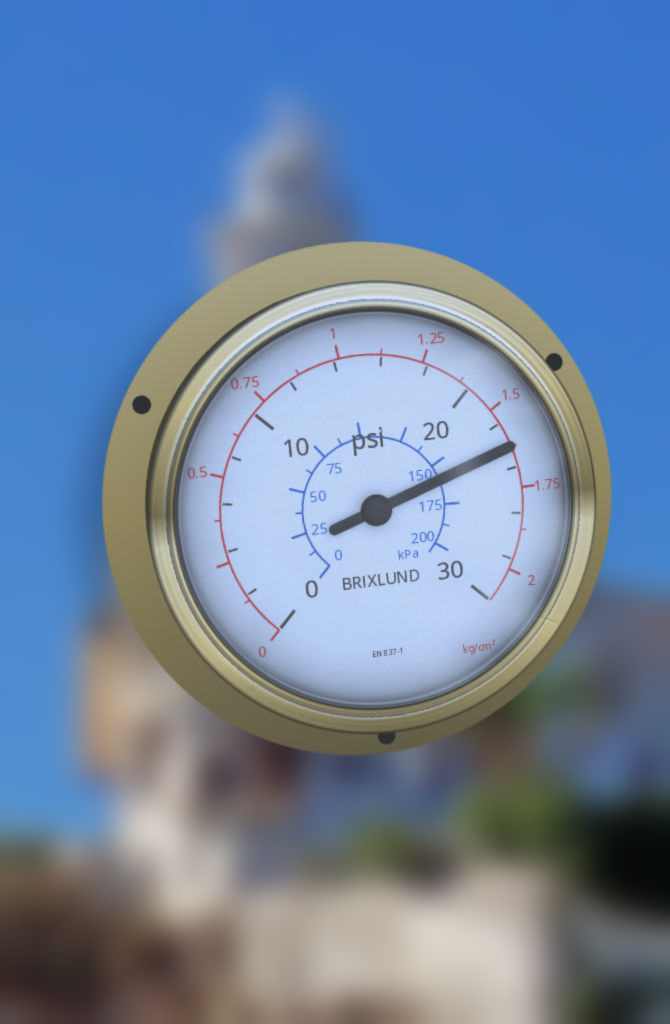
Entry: **23** psi
